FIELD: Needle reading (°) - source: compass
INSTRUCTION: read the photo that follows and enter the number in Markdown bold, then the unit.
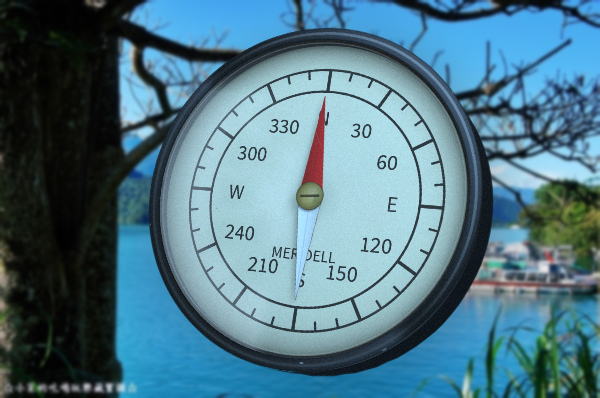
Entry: **0** °
